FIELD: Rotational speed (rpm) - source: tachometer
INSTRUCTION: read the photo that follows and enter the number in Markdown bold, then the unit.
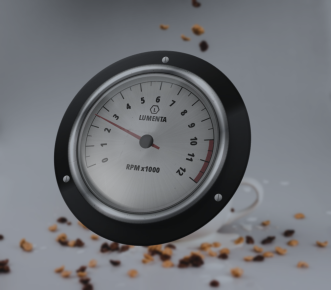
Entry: **2500** rpm
